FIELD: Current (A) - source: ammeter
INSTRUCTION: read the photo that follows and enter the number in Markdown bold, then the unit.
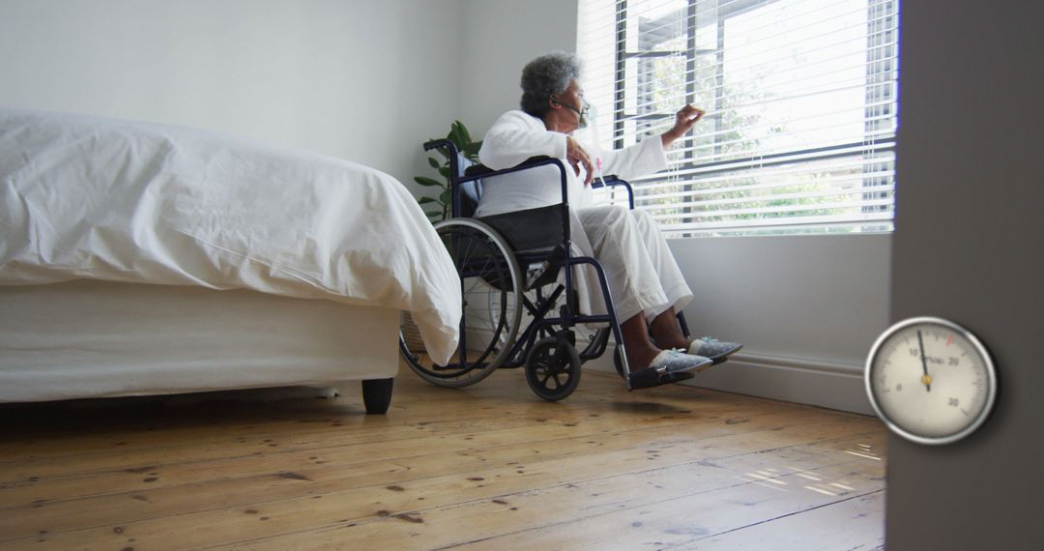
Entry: **12.5** A
